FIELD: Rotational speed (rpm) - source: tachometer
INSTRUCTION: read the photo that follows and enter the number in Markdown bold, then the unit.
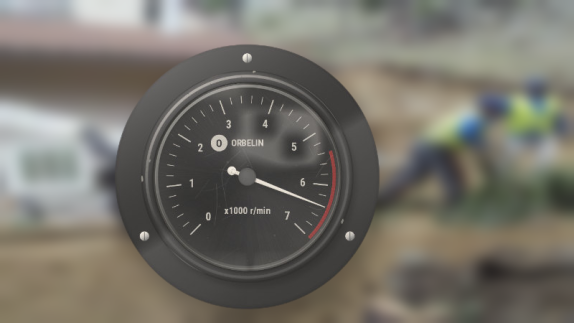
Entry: **6400** rpm
